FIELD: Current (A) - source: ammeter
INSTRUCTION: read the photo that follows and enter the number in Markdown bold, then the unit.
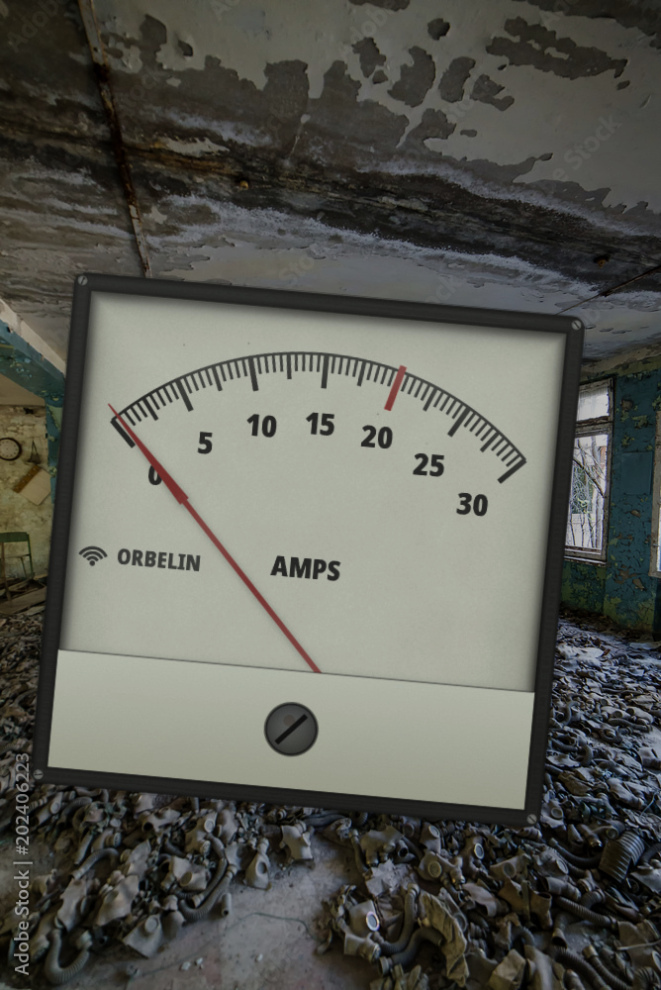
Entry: **0.5** A
